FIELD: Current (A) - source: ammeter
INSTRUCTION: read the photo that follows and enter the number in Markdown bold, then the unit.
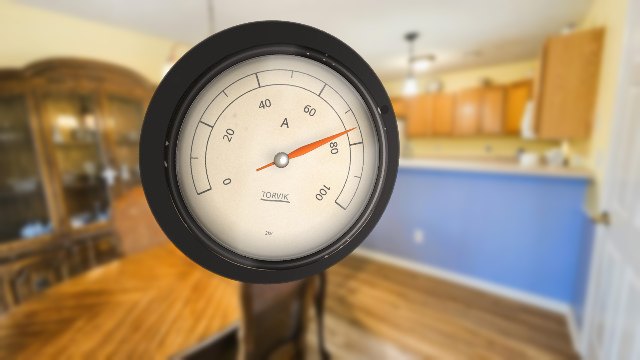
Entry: **75** A
